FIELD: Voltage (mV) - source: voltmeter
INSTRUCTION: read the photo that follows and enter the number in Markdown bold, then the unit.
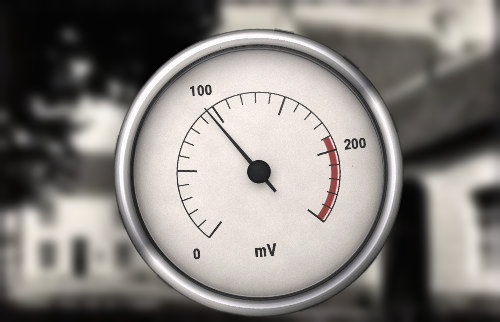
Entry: **95** mV
